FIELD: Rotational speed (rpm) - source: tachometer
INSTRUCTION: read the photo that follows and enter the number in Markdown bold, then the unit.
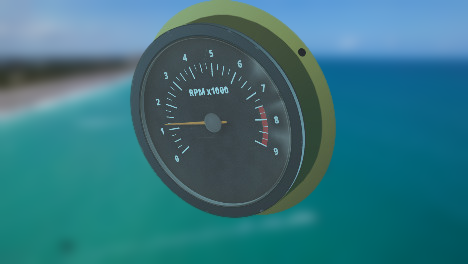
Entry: **1250** rpm
